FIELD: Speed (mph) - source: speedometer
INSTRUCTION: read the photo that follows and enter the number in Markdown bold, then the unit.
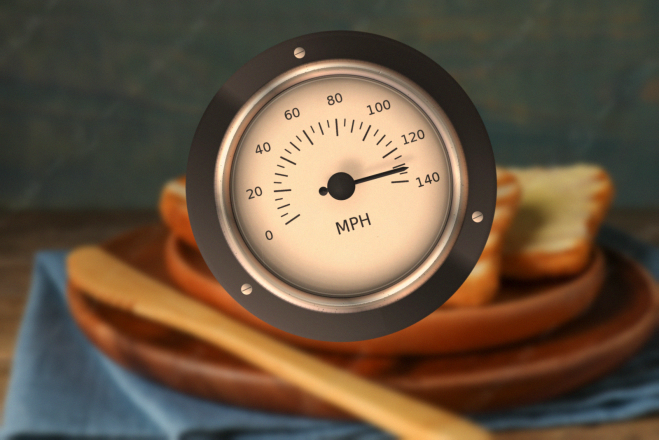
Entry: **132.5** mph
